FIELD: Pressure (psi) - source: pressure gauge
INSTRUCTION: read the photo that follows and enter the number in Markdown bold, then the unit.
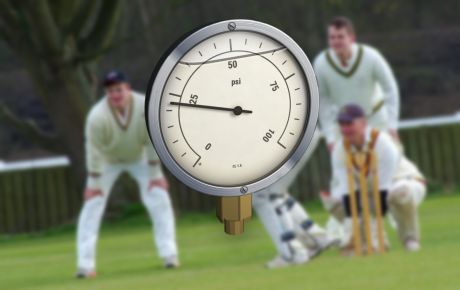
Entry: **22.5** psi
